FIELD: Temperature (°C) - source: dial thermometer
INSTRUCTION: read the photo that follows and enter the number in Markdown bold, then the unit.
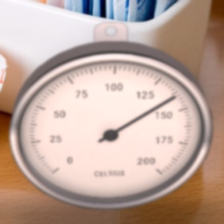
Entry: **137.5** °C
